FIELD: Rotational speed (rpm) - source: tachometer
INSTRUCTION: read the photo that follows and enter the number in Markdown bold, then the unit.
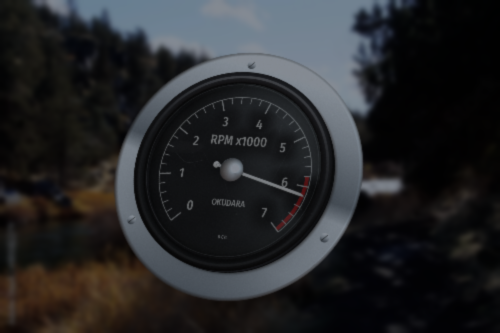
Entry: **6200** rpm
